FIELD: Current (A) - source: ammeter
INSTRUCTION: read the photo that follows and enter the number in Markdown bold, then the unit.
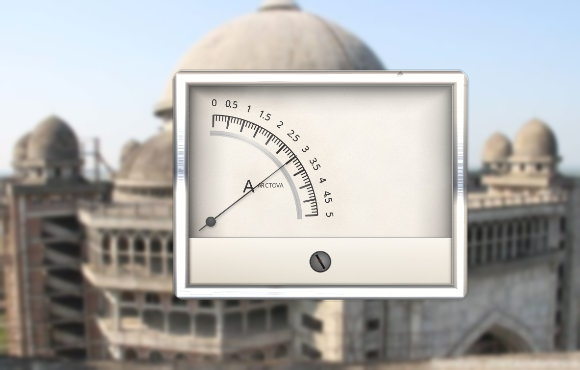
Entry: **3** A
